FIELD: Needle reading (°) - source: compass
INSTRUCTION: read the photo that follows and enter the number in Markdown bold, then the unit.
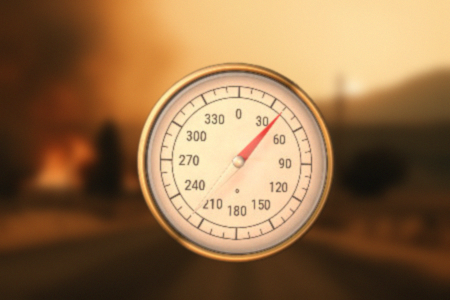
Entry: **40** °
